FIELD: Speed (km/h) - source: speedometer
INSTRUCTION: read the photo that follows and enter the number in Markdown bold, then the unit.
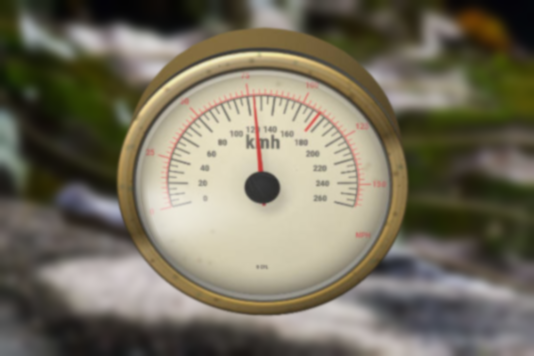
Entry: **125** km/h
